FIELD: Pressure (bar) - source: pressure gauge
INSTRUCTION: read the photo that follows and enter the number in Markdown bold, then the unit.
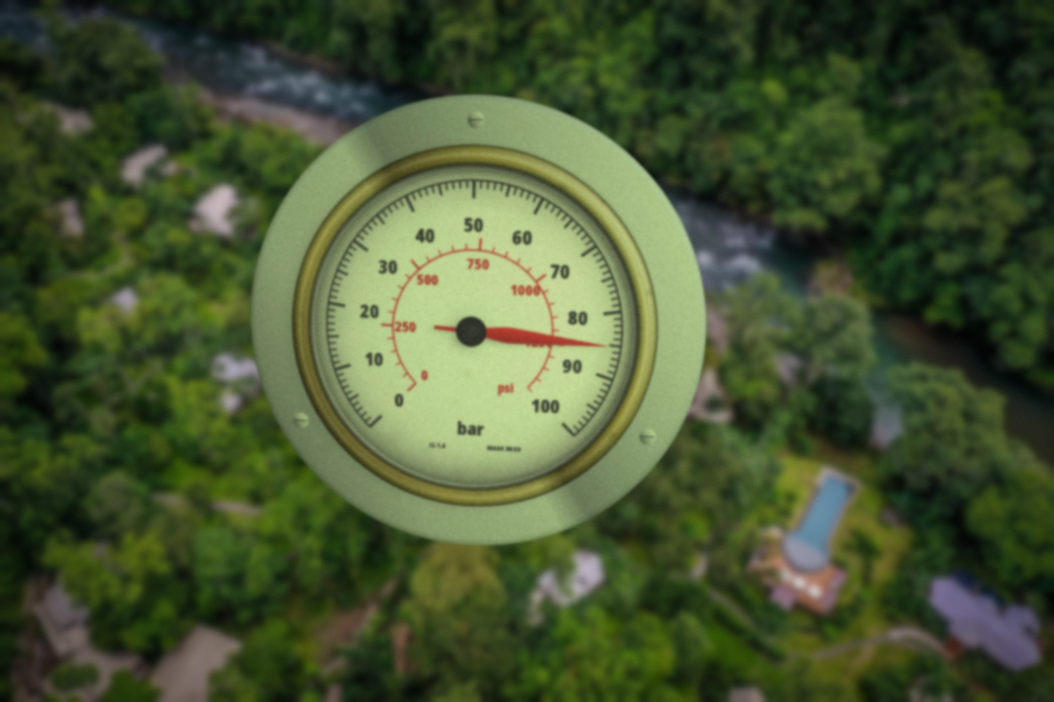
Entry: **85** bar
